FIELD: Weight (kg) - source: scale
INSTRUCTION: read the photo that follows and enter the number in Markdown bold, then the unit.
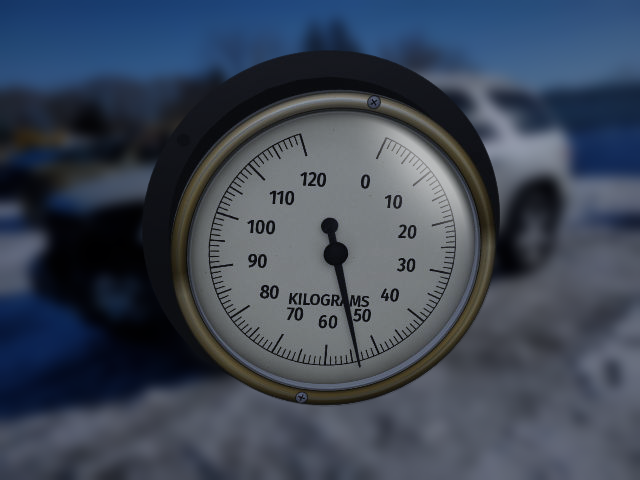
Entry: **54** kg
